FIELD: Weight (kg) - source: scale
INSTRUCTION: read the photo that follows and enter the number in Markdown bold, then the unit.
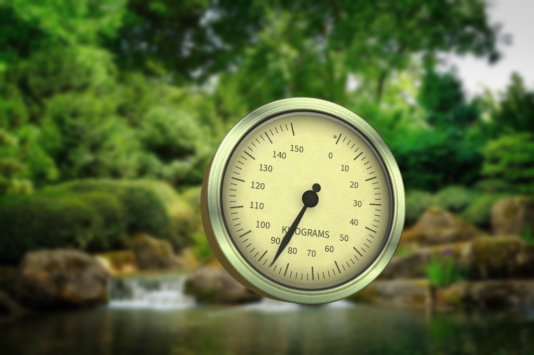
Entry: **86** kg
